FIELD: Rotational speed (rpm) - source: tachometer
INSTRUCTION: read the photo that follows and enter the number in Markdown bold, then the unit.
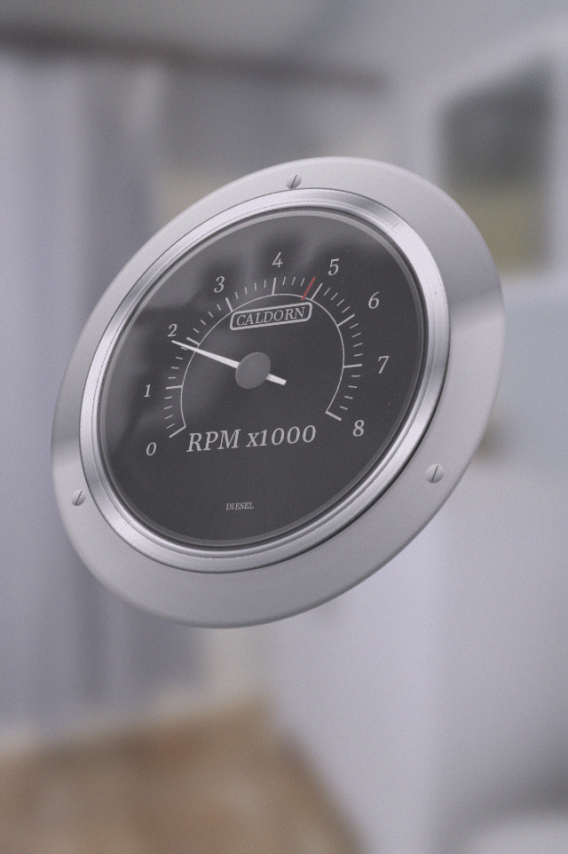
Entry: **1800** rpm
